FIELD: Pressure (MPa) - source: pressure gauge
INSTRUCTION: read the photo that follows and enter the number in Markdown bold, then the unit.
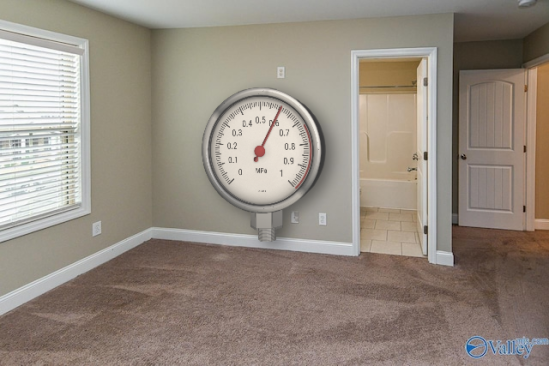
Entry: **0.6** MPa
